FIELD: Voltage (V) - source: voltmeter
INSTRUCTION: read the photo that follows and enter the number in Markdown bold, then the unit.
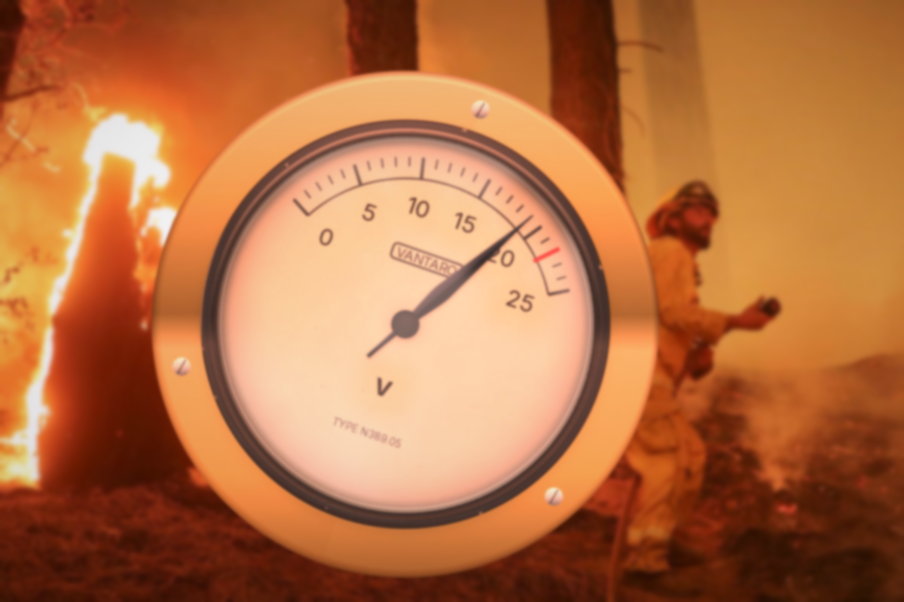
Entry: **19** V
